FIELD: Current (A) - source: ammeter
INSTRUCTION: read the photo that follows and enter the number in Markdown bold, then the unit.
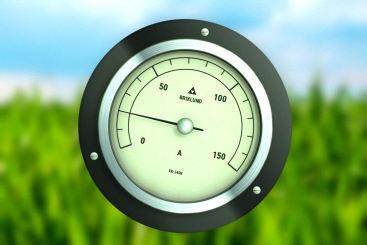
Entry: **20** A
